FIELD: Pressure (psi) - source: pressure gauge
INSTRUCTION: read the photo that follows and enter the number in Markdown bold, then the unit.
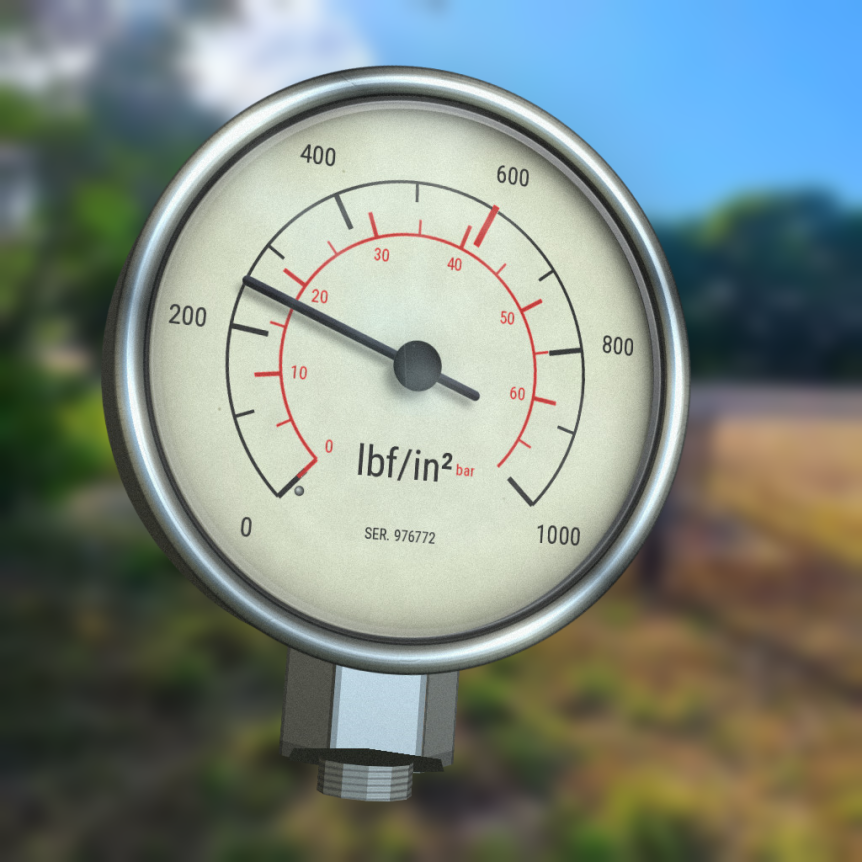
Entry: **250** psi
